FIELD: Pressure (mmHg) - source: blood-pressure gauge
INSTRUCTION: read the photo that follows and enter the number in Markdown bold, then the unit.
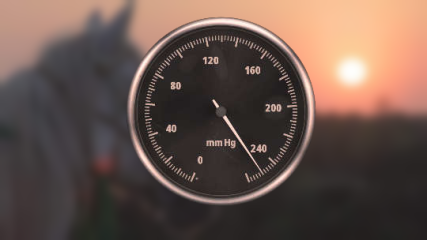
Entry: **250** mmHg
